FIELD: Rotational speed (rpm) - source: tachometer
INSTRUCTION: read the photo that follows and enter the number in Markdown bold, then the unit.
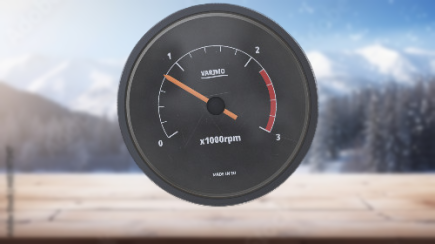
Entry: **800** rpm
